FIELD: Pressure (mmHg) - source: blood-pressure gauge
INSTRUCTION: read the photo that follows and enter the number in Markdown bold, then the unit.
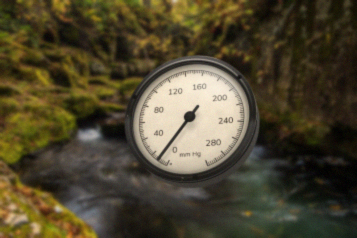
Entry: **10** mmHg
